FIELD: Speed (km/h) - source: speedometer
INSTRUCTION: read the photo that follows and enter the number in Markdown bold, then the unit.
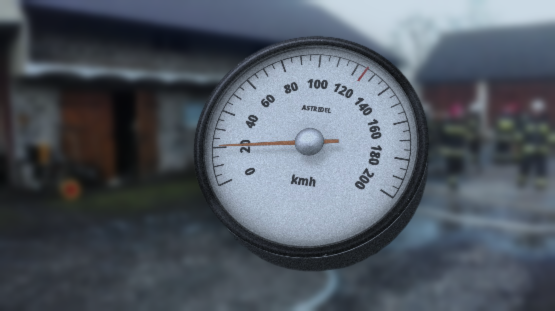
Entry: **20** km/h
